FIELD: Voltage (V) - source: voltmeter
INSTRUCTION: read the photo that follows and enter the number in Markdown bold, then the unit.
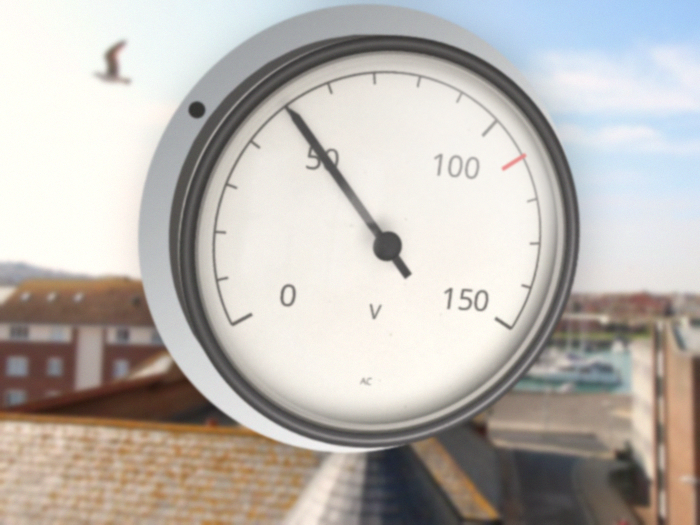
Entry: **50** V
